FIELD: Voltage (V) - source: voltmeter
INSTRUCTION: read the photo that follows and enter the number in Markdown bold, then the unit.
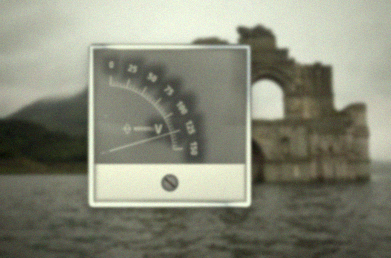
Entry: **125** V
